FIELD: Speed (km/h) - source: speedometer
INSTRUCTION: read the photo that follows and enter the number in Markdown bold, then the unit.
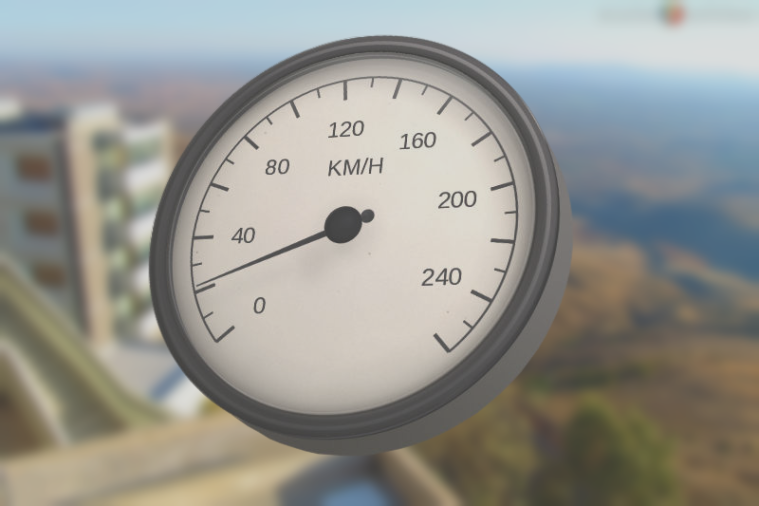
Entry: **20** km/h
